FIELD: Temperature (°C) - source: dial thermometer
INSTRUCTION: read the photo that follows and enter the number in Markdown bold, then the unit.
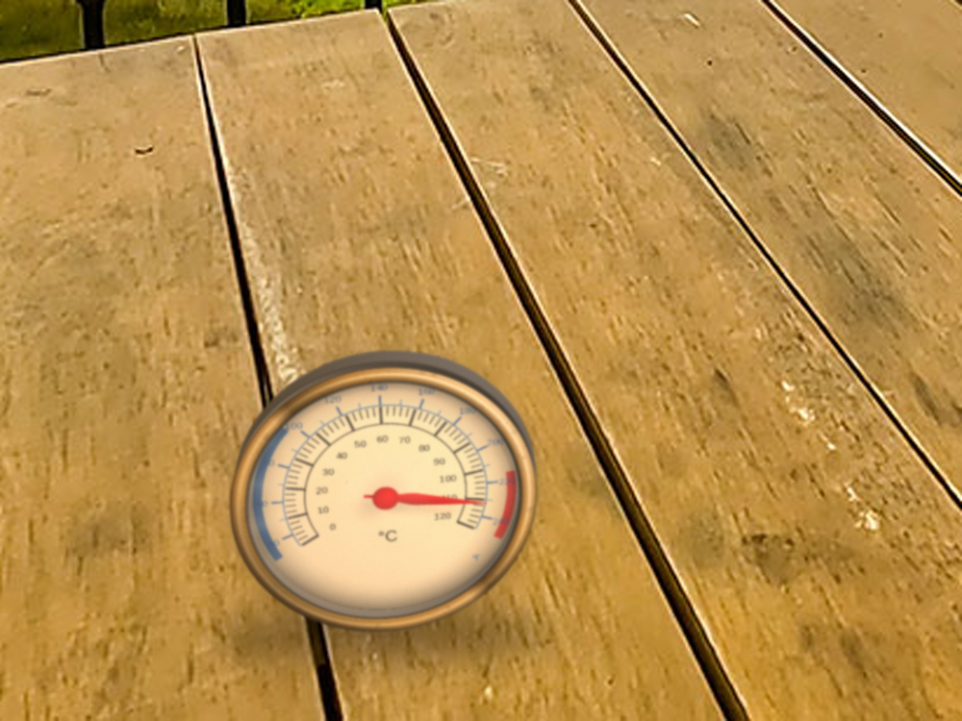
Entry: **110** °C
